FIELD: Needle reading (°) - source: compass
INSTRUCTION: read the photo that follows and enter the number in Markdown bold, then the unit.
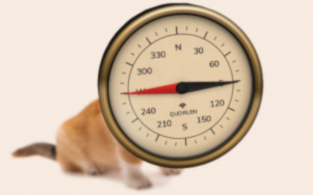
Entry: **270** °
